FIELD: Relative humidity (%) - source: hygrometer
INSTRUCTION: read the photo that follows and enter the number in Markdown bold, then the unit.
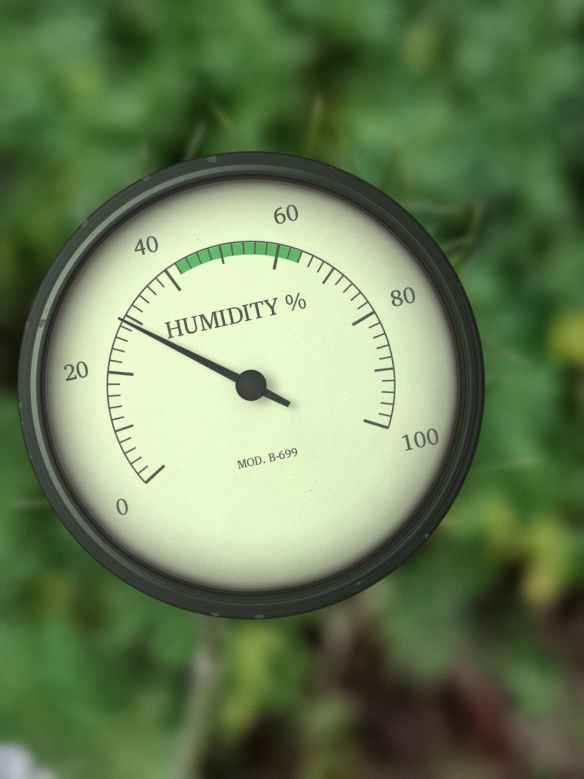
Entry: **29** %
